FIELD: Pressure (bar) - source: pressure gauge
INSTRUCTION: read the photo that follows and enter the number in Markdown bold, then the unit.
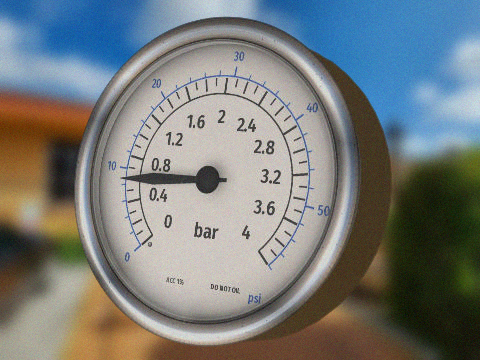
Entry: **0.6** bar
